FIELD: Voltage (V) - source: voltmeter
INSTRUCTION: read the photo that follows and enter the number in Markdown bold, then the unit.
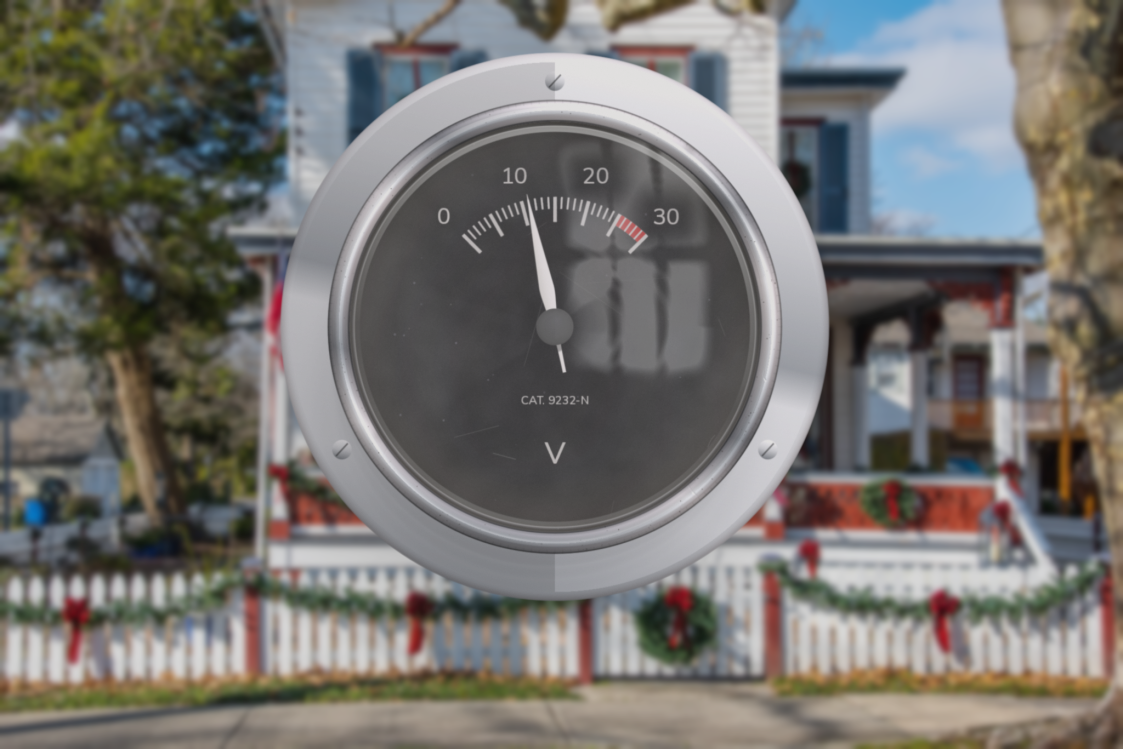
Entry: **11** V
